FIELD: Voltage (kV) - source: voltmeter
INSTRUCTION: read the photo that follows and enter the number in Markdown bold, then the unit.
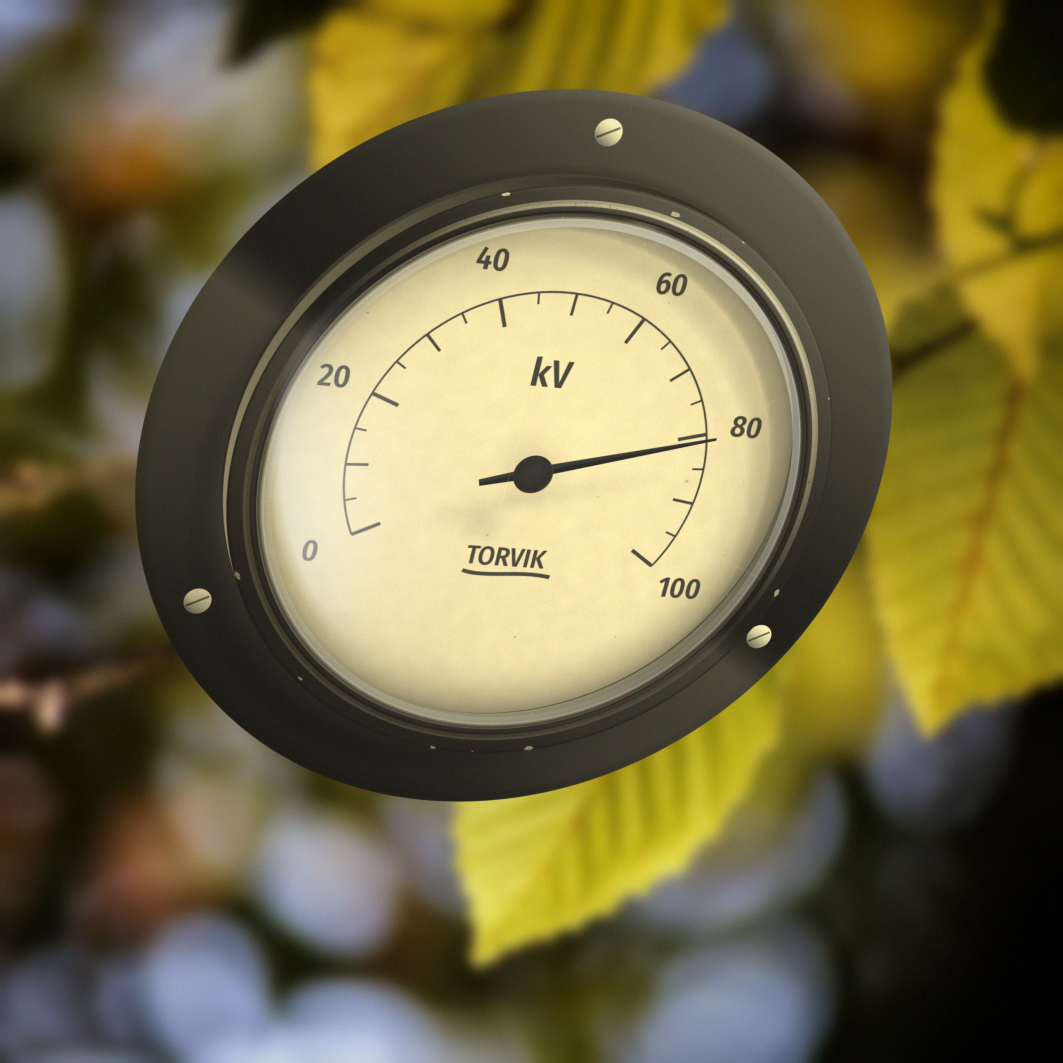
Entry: **80** kV
